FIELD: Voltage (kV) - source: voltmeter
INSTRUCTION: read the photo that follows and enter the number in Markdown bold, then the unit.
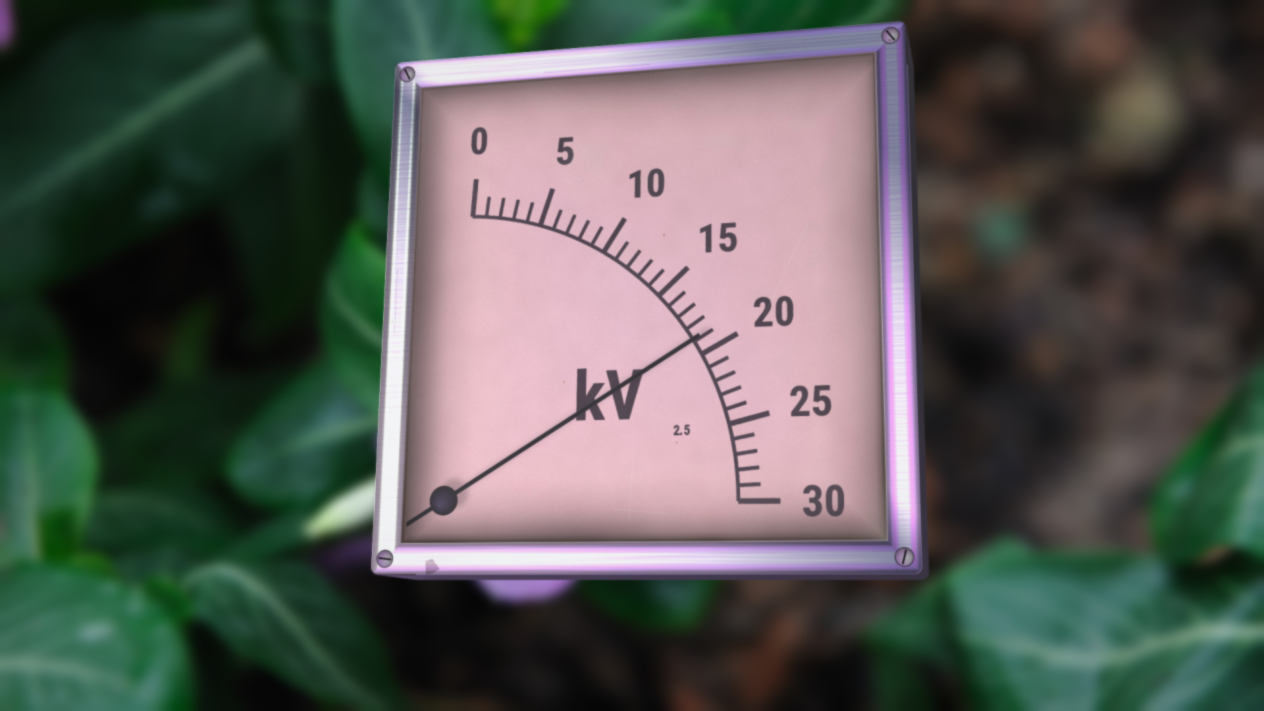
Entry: **19** kV
